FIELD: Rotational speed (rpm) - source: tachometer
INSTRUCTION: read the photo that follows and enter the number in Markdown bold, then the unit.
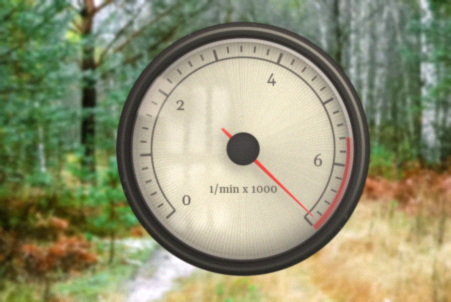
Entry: **6900** rpm
